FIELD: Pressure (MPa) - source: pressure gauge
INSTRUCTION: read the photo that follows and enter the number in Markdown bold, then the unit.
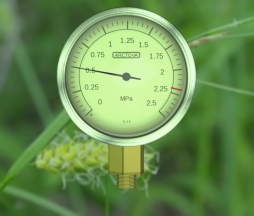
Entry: **0.5** MPa
